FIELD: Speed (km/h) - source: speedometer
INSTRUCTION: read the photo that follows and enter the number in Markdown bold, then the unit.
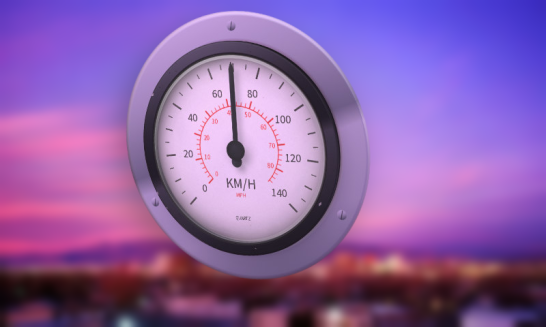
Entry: **70** km/h
